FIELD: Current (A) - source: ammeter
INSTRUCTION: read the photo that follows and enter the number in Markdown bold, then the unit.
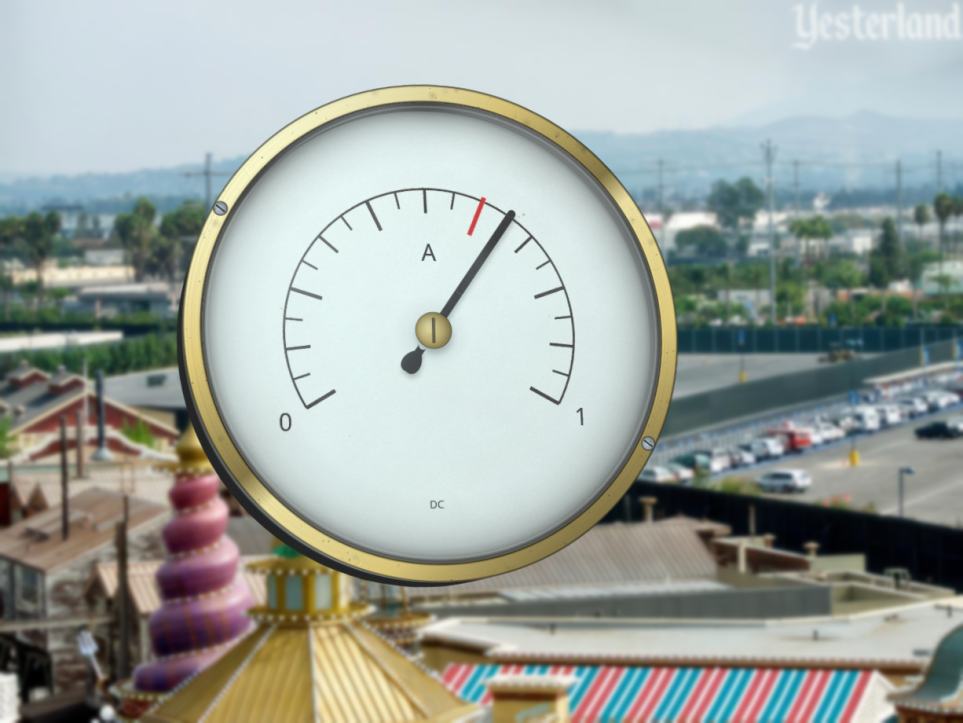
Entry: **0.65** A
